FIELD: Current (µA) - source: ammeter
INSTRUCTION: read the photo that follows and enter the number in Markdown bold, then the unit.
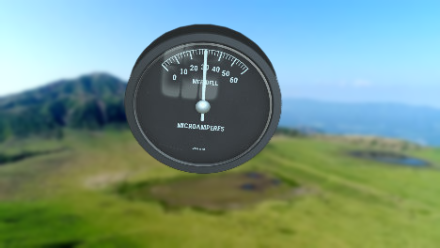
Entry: **30** µA
